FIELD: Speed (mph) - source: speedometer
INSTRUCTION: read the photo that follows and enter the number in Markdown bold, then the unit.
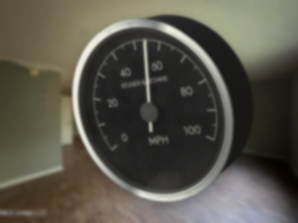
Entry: **55** mph
